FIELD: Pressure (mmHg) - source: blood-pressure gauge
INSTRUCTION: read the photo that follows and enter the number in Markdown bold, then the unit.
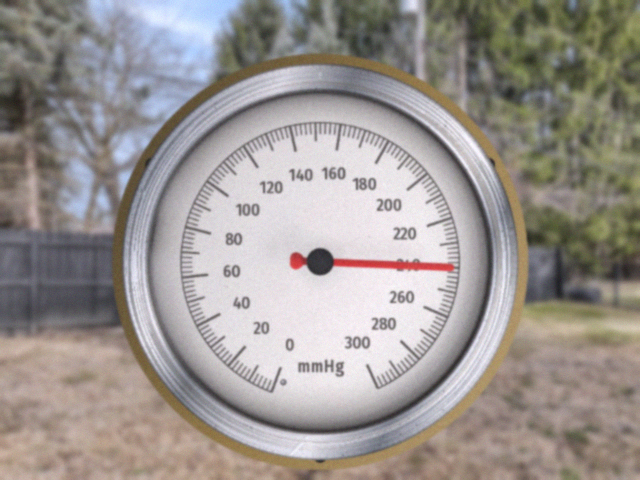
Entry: **240** mmHg
